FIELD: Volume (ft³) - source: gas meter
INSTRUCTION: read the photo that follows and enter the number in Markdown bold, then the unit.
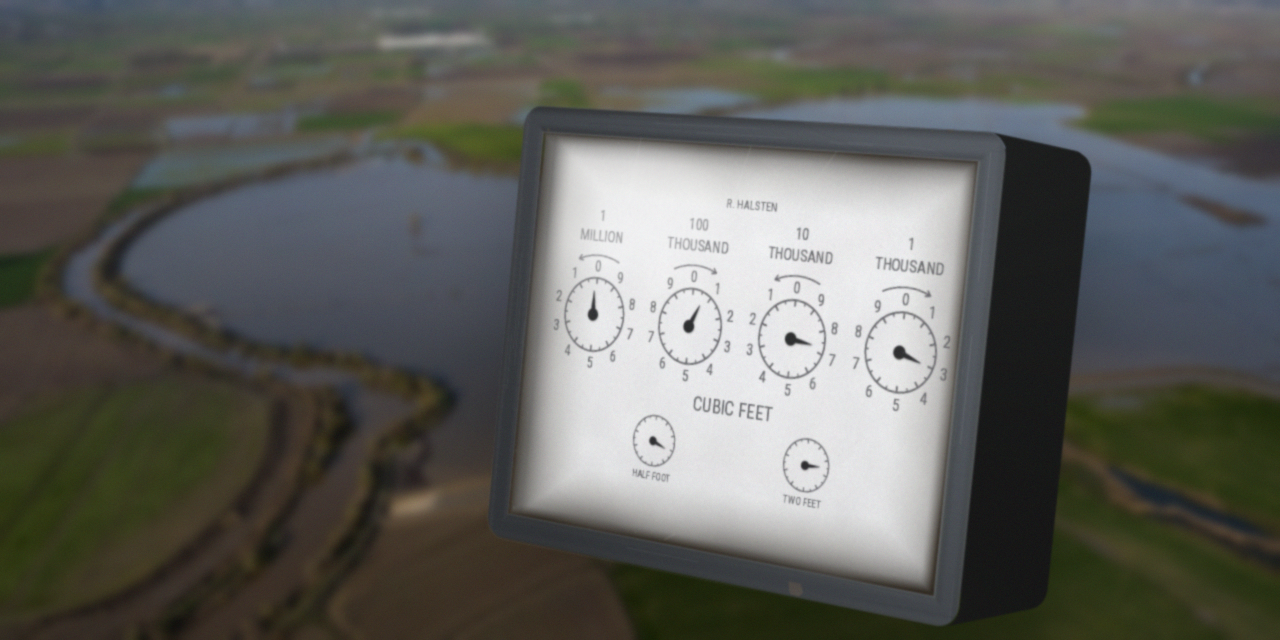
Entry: **7300** ft³
